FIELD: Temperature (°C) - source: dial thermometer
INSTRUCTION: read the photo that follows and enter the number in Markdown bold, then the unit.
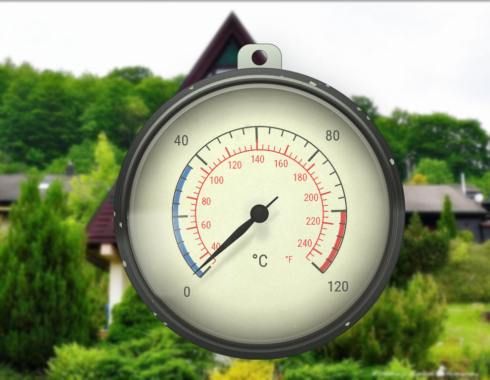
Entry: **2** °C
